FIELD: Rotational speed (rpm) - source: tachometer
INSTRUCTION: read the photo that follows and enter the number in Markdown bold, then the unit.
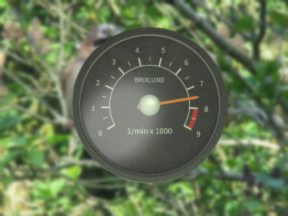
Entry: **7500** rpm
